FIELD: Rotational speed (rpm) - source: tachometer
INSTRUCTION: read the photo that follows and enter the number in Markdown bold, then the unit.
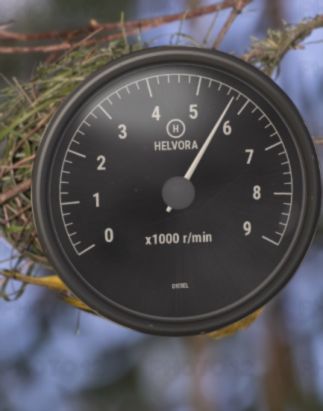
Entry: **5700** rpm
